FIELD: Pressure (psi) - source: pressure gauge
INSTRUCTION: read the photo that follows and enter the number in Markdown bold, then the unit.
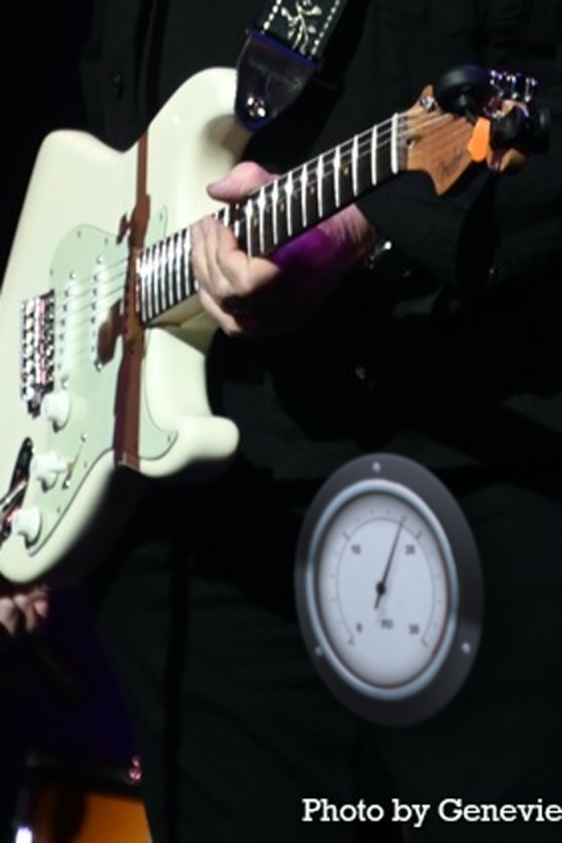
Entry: **18** psi
